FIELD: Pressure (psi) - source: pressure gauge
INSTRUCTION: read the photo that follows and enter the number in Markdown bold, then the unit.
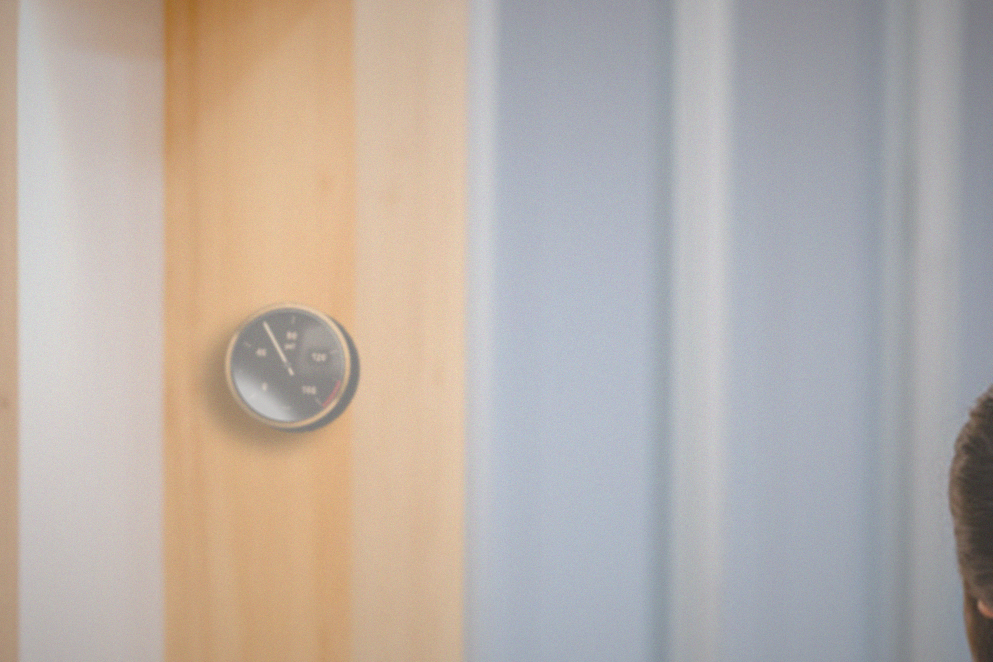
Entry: **60** psi
